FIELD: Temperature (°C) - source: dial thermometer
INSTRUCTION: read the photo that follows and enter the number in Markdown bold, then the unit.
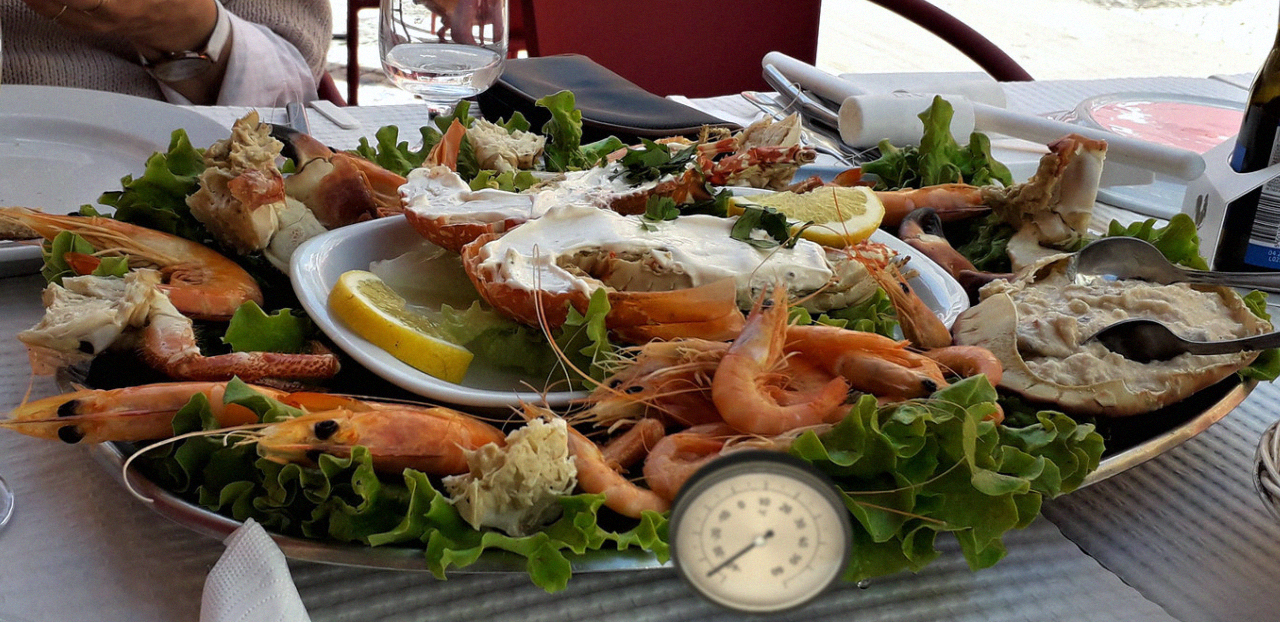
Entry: **-35** °C
